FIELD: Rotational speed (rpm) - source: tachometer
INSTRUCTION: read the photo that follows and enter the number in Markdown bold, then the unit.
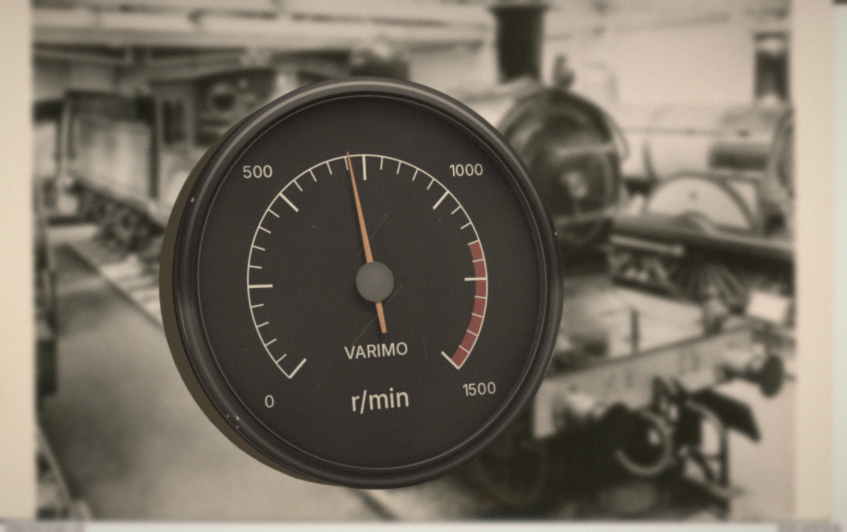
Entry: **700** rpm
